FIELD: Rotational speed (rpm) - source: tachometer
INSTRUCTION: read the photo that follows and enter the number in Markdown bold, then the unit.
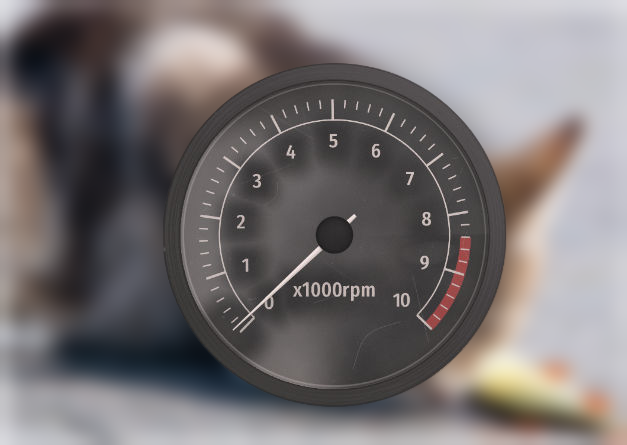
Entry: **100** rpm
